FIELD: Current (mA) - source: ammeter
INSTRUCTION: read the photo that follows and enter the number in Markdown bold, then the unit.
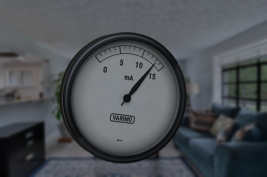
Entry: **13** mA
